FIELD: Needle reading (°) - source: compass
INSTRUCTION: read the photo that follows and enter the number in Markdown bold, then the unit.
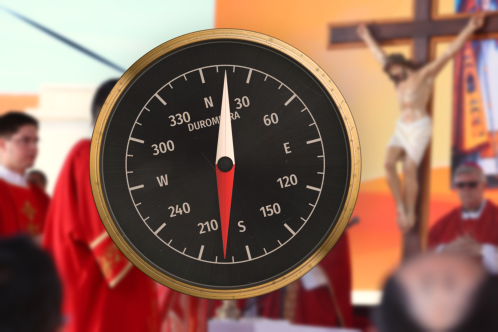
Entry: **195** °
